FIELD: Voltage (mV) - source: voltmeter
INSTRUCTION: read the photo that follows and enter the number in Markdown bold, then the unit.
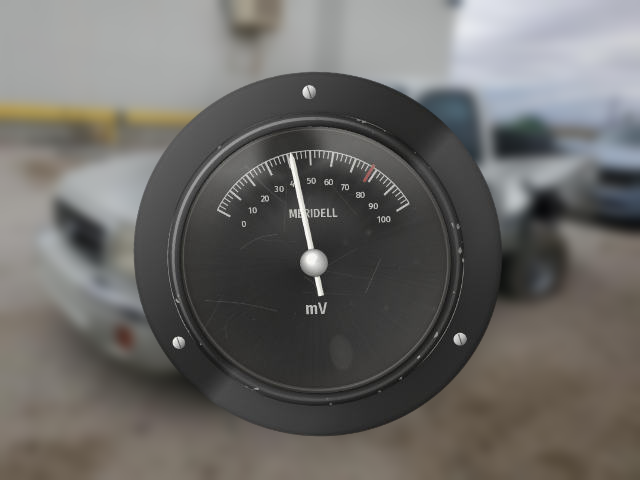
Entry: **42** mV
